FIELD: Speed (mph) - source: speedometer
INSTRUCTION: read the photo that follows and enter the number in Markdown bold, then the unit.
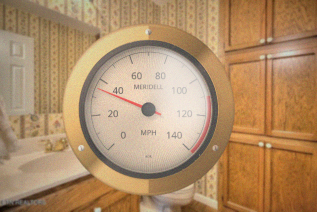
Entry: **35** mph
